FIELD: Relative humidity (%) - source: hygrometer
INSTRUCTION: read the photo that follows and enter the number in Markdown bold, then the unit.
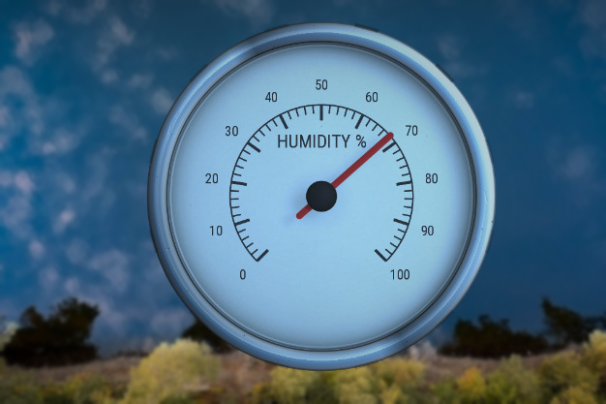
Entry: **68** %
